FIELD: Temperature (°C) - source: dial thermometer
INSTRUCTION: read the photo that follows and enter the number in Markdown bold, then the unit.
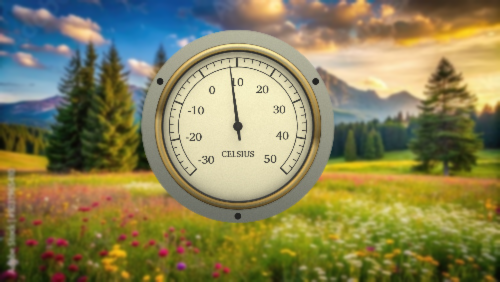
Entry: **8** °C
